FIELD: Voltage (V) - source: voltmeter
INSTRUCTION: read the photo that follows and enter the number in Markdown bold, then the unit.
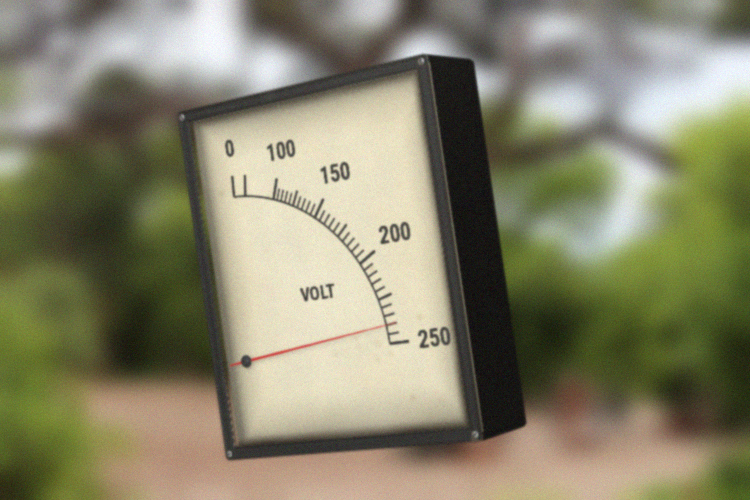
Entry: **240** V
